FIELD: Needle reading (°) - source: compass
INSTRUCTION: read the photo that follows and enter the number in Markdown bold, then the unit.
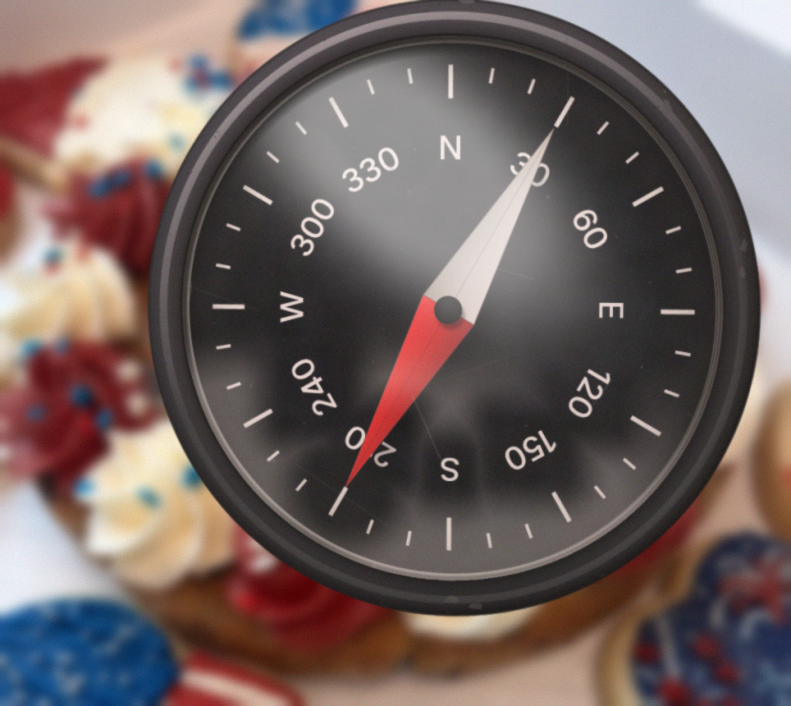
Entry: **210** °
